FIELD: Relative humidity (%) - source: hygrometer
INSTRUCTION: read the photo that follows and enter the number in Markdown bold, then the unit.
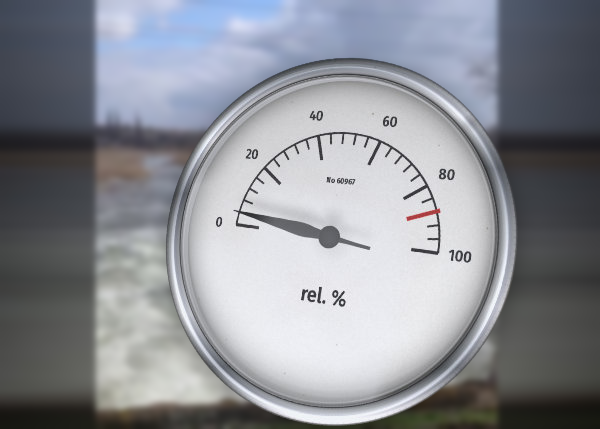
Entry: **4** %
